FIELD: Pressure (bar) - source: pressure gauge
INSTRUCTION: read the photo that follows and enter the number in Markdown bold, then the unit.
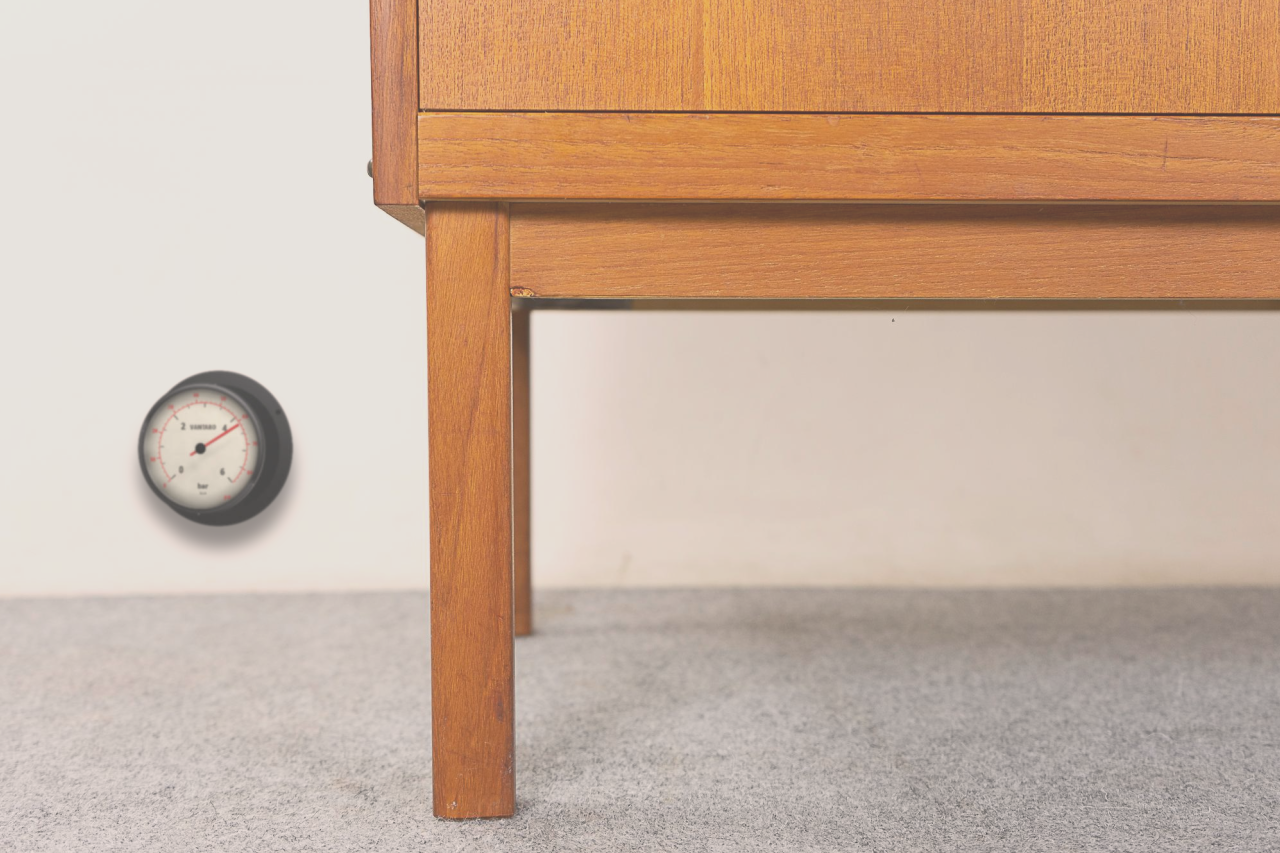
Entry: **4.25** bar
